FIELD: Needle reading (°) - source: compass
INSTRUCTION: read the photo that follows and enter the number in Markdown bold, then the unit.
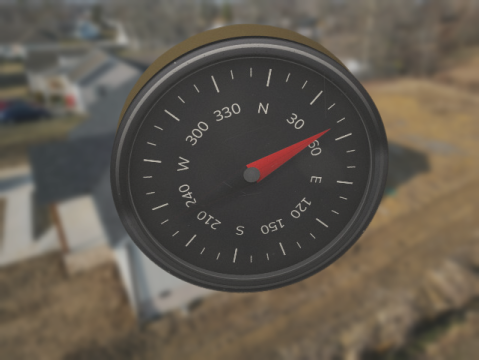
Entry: **50** °
